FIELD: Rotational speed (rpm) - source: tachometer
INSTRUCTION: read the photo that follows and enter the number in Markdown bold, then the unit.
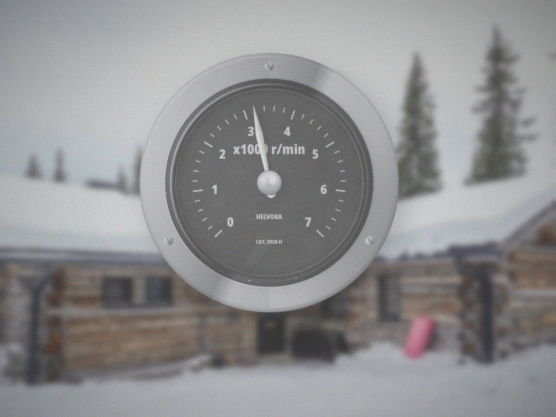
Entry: **3200** rpm
